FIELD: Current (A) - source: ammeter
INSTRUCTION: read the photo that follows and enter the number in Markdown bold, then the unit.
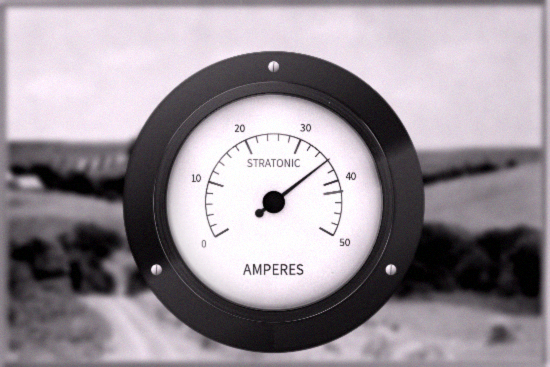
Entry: **36** A
